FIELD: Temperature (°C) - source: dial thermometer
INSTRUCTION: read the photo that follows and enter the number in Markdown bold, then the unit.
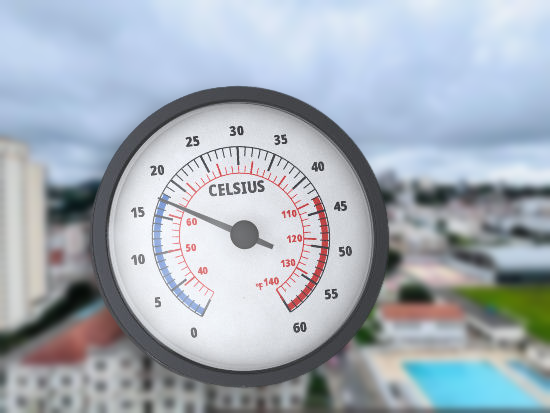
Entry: **17** °C
